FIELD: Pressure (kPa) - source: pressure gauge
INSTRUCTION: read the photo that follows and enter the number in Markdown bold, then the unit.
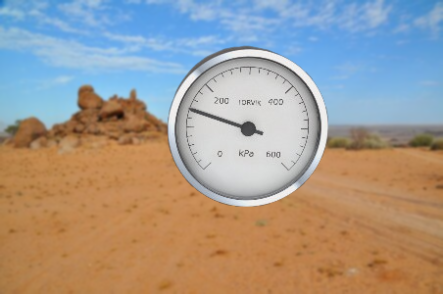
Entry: **140** kPa
